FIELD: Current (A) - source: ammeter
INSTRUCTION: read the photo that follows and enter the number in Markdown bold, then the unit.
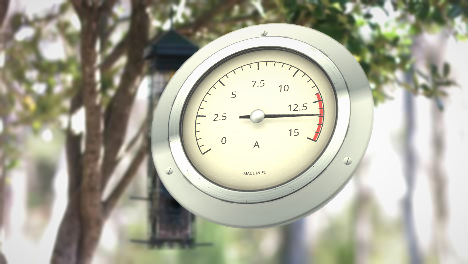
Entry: **13.5** A
